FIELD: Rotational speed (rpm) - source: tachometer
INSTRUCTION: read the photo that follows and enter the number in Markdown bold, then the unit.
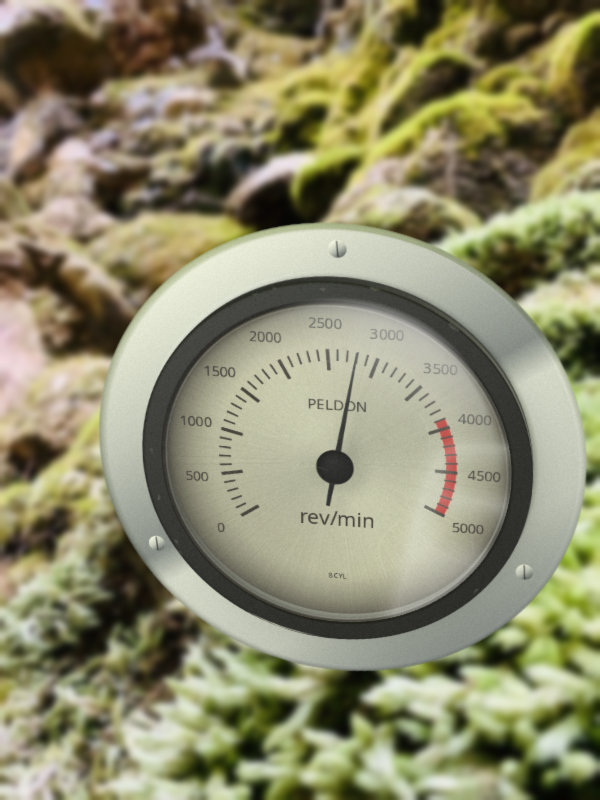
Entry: **2800** rpm
